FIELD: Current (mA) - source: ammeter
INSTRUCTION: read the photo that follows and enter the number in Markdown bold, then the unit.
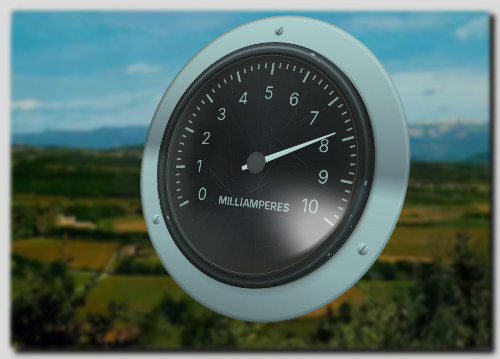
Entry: **7.8** mA
